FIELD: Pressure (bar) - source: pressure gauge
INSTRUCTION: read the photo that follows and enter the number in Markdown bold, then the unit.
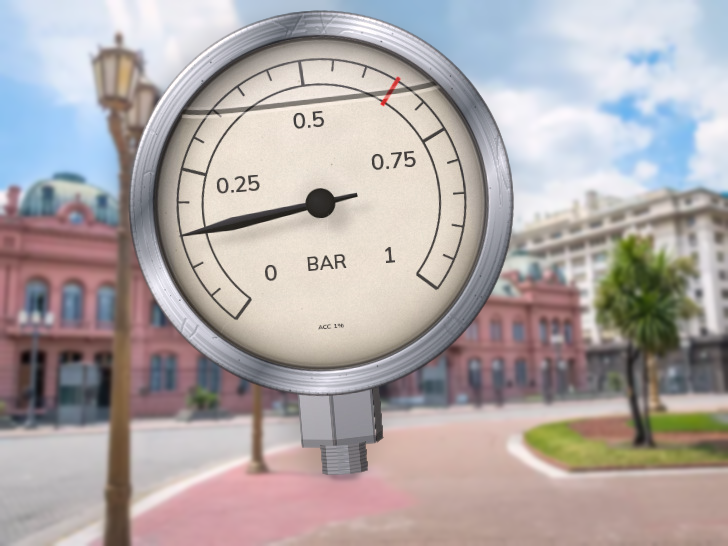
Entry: **0.15** bar
